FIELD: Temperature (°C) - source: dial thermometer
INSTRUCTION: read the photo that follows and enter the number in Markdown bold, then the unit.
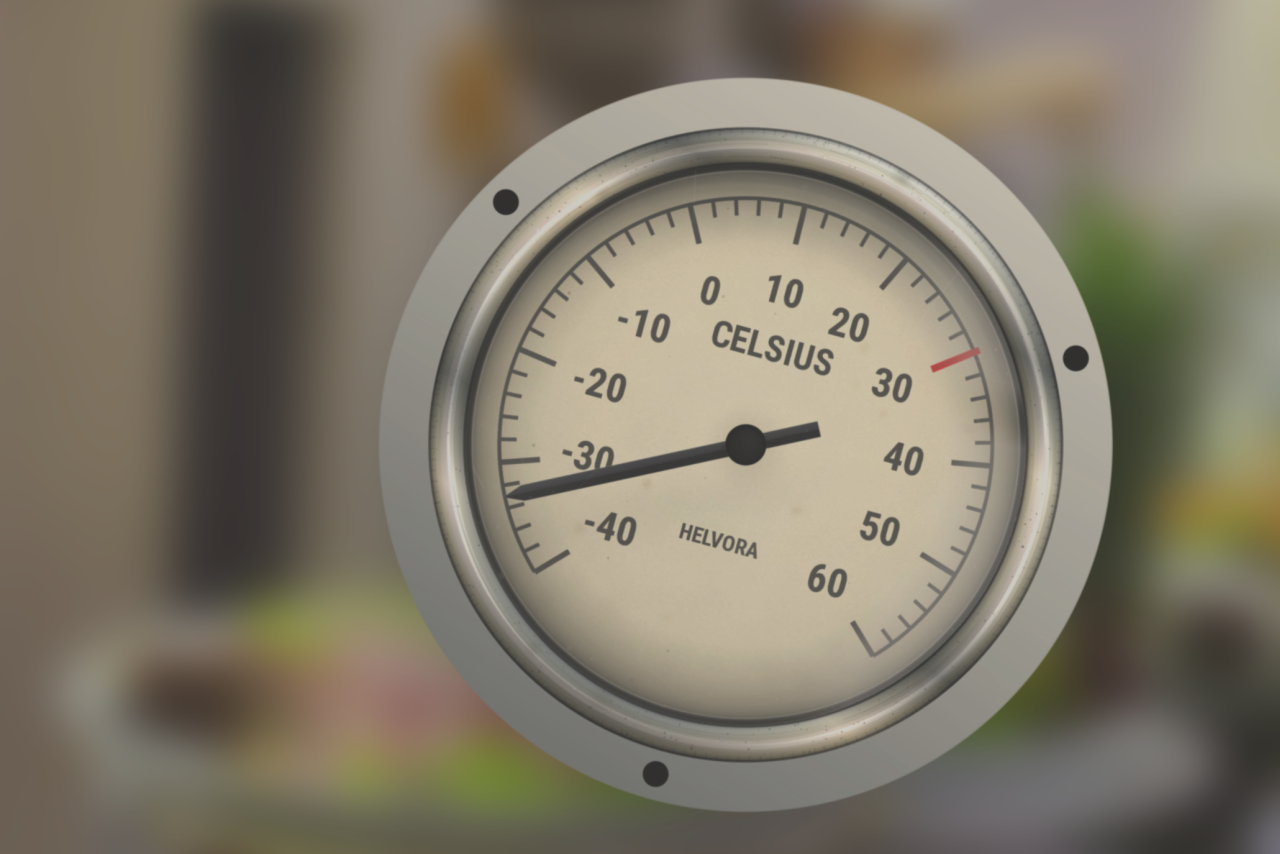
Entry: **-33** °C
